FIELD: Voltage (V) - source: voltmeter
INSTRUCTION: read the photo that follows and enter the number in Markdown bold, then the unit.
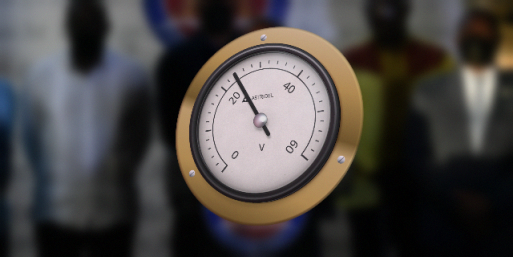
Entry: **24** V
